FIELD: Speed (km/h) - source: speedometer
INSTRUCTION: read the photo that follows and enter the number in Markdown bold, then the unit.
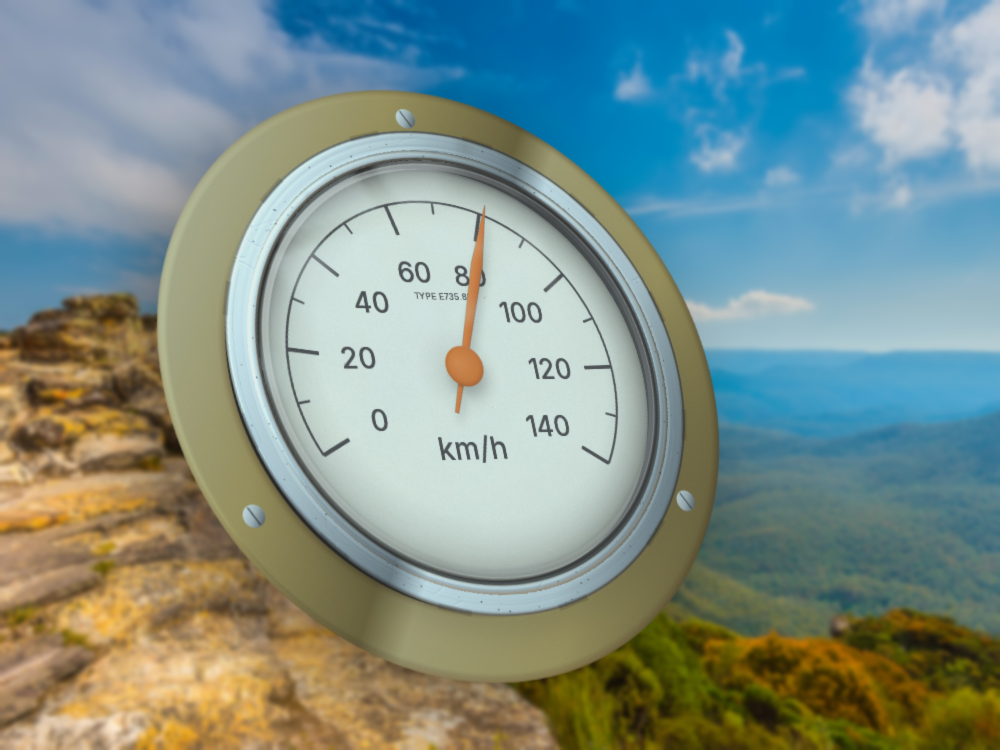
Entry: **80** km/h
